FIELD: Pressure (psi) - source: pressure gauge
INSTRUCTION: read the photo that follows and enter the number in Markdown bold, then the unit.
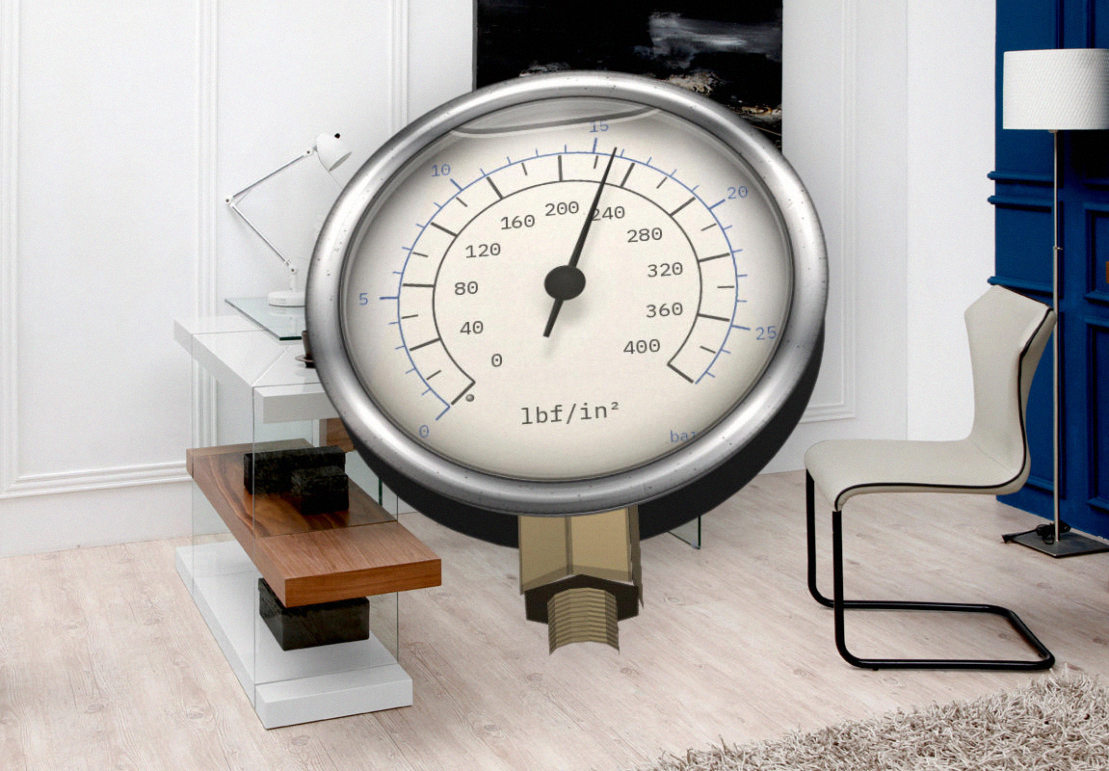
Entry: **230** psi
